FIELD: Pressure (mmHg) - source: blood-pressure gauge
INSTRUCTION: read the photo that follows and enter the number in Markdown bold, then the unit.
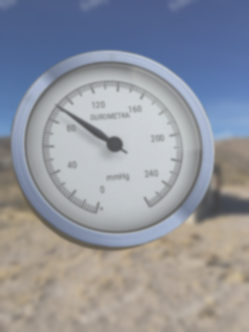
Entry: **90** mmHg
